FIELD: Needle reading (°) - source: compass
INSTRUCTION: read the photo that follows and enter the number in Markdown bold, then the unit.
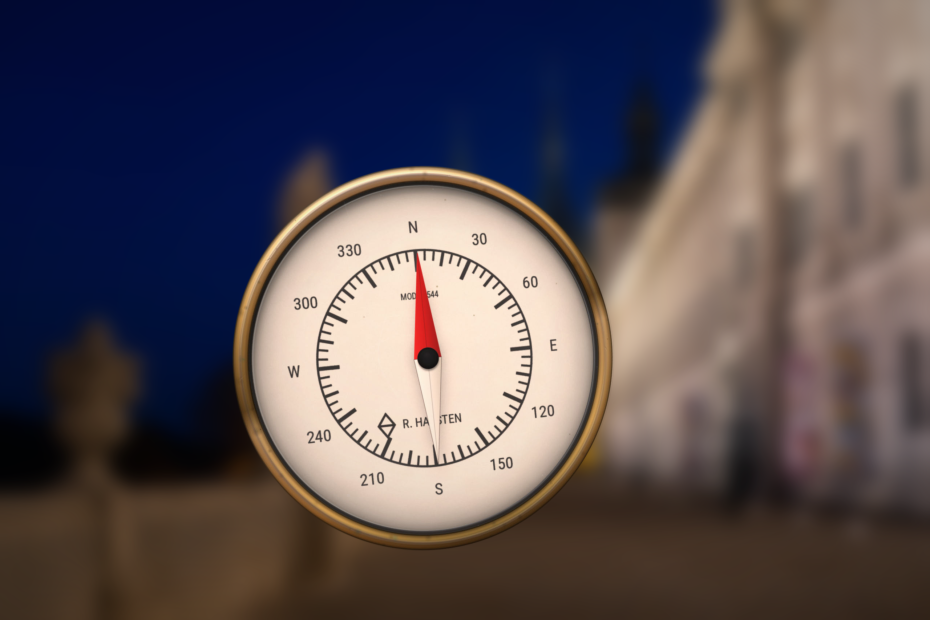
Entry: **0** °
